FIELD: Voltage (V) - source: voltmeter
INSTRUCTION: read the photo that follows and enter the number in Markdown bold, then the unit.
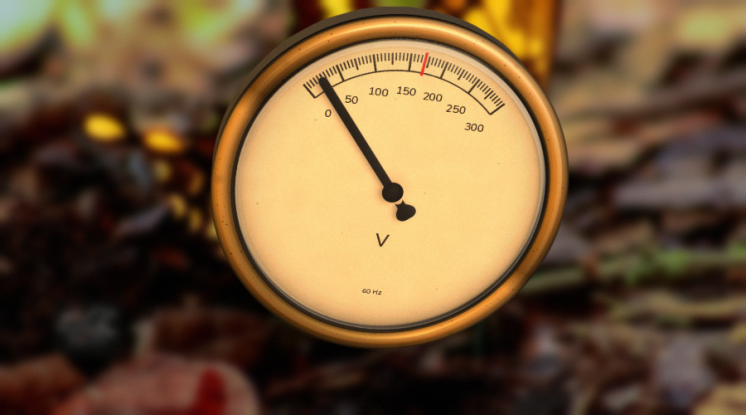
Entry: **25** V
